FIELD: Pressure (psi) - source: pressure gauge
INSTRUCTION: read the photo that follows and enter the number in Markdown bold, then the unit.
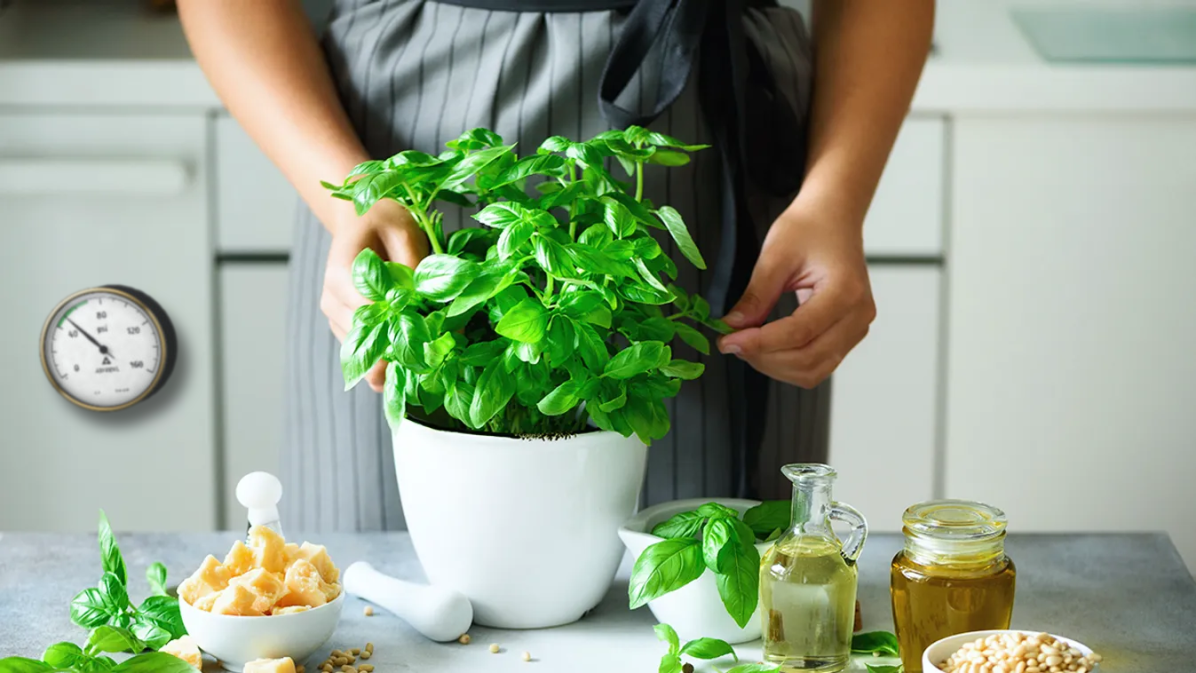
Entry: **50** psi
